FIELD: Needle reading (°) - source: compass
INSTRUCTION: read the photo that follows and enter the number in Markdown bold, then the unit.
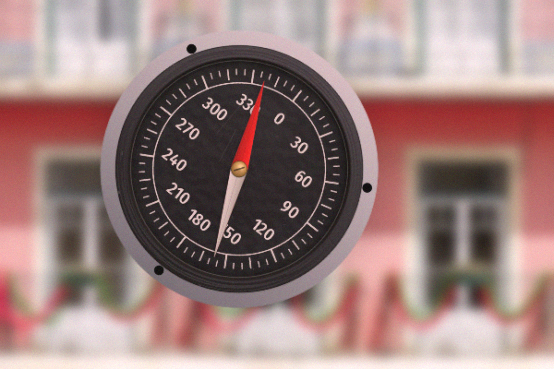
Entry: **337.5** °
